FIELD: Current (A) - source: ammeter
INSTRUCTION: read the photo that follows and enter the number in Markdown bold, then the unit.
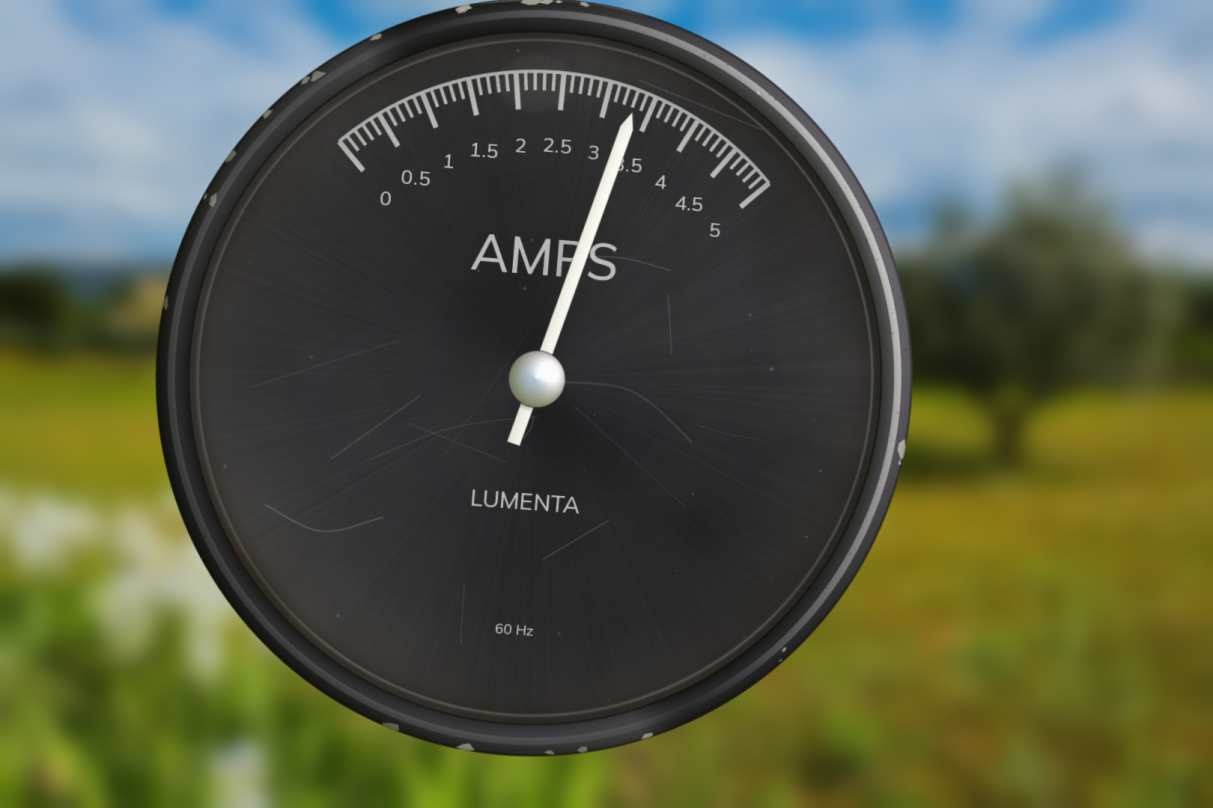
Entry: **3.3** A
